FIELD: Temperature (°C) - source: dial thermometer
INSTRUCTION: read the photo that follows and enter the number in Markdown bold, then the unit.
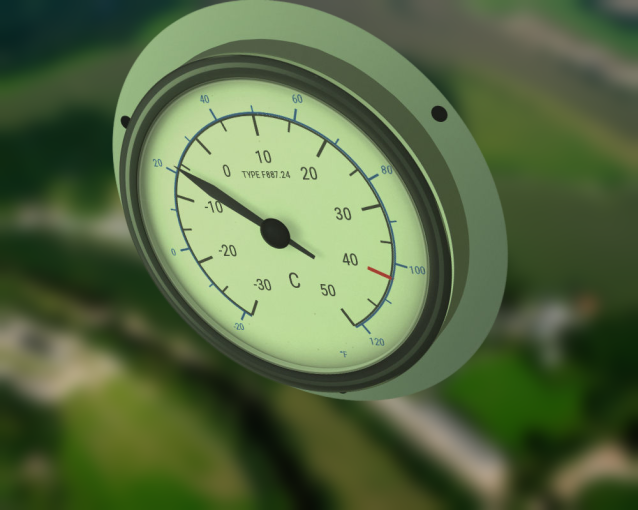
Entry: **-5** °C
